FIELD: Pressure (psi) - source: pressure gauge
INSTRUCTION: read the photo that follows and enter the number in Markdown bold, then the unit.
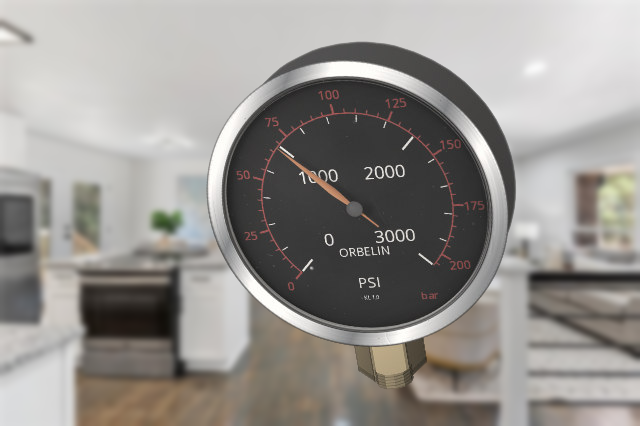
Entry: **1000** psi
